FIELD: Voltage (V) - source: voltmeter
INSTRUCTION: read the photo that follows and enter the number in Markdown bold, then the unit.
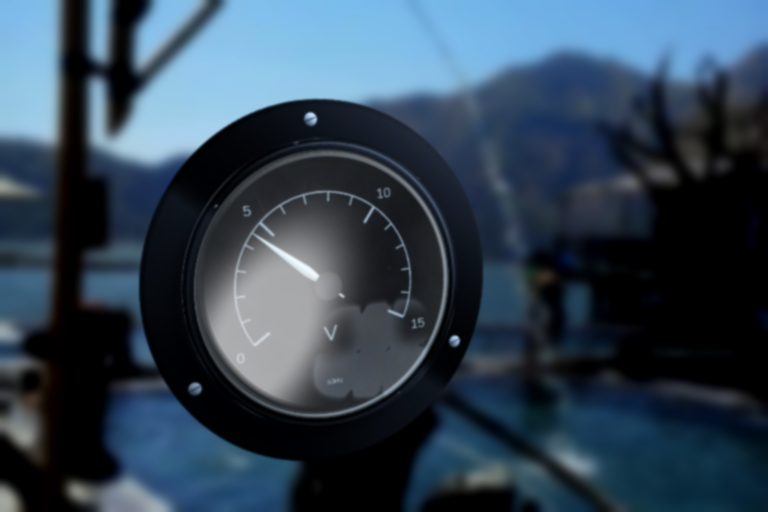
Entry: **4.5** V
